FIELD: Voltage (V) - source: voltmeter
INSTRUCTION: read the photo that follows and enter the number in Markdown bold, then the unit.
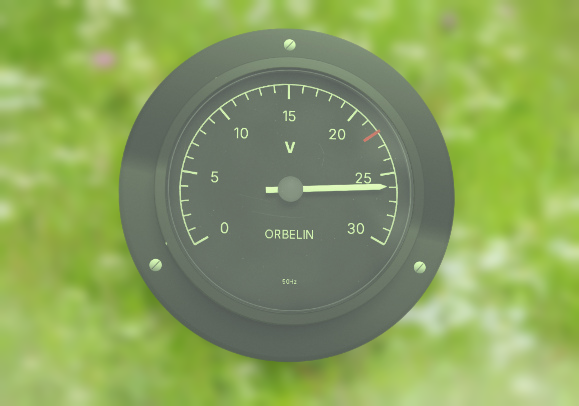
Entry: **26** V
